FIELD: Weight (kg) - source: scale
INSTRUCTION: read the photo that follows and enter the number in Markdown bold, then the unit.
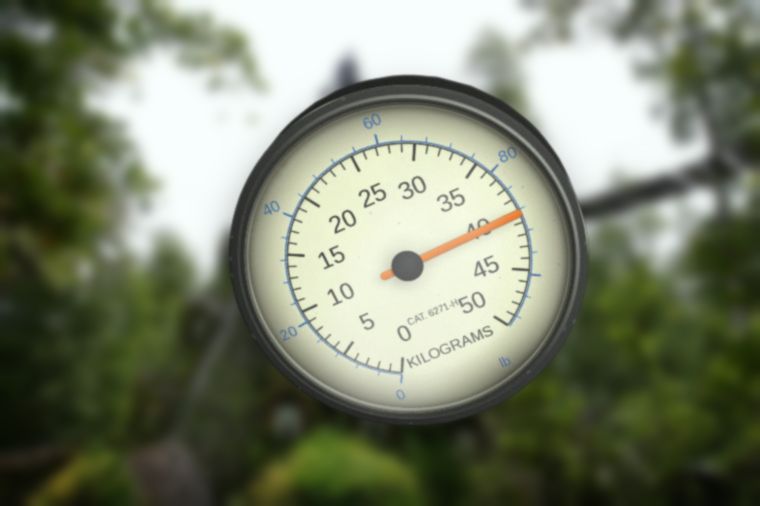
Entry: **40** kg
